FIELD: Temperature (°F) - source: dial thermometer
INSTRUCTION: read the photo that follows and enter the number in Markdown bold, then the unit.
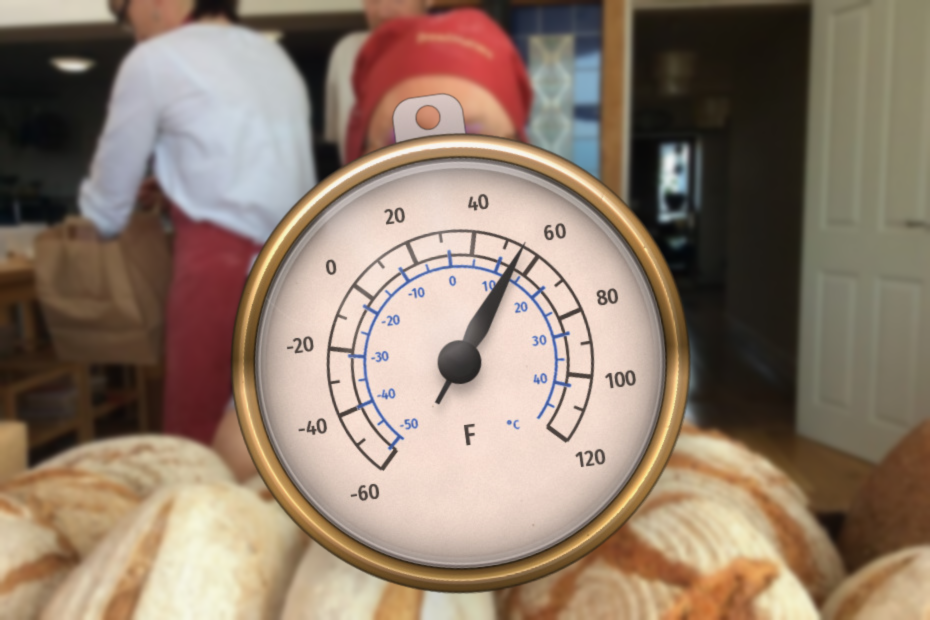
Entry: **55** °F
